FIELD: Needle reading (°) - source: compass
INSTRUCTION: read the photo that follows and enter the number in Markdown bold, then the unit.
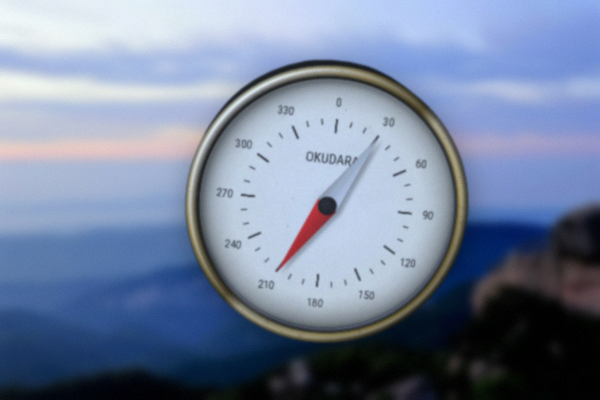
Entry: **210** °
